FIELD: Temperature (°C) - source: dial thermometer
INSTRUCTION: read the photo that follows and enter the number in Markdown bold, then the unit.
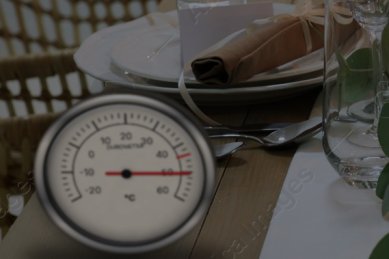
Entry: **50** °C
